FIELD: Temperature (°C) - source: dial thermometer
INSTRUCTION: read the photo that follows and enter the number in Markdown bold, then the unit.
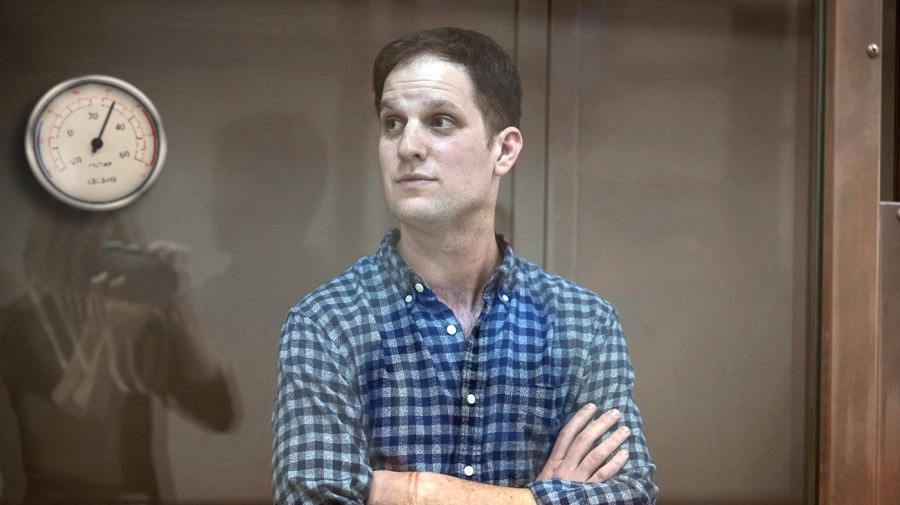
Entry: **30** °C
